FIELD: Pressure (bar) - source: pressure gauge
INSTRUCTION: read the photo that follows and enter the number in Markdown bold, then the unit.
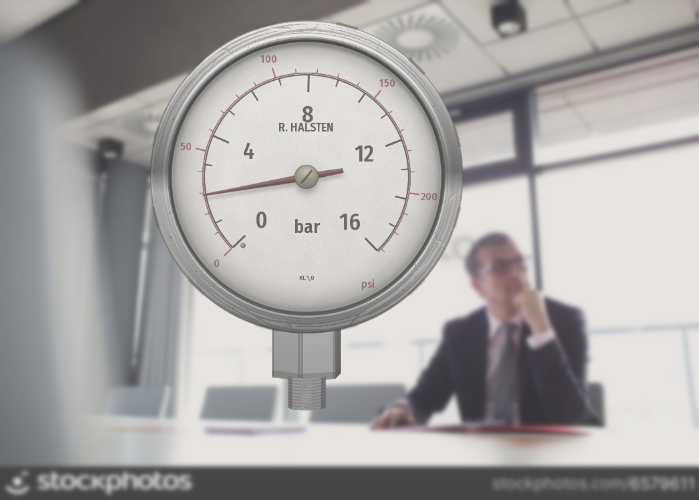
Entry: **2** bar
